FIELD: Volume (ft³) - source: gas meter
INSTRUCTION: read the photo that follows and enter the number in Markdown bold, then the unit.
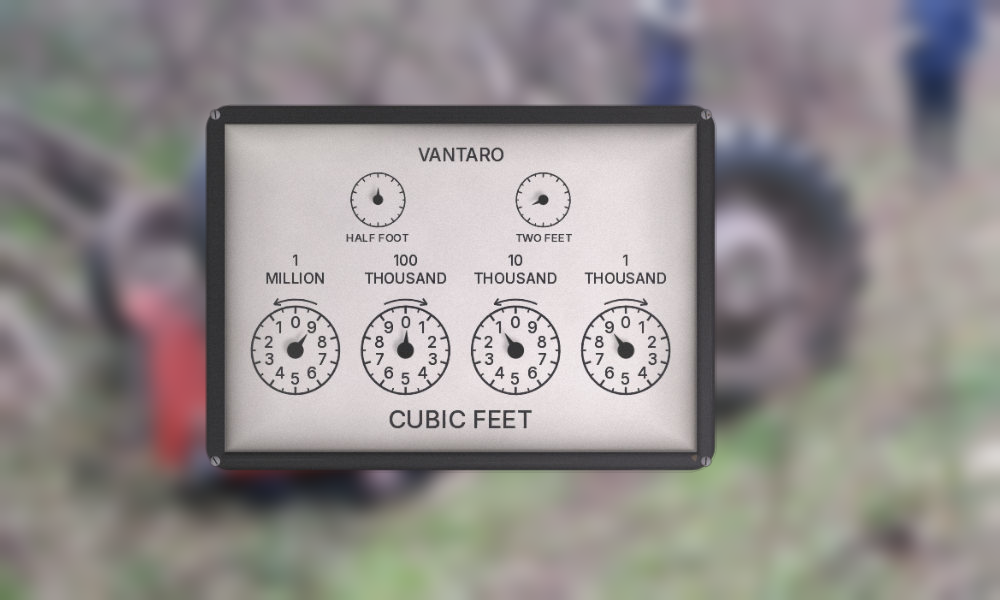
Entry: **900900** ft³
